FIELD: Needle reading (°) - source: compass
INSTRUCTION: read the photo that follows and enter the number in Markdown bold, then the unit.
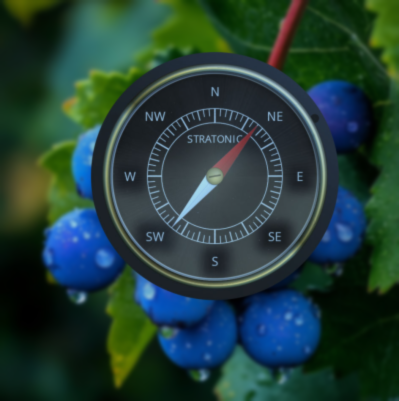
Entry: **40** °
